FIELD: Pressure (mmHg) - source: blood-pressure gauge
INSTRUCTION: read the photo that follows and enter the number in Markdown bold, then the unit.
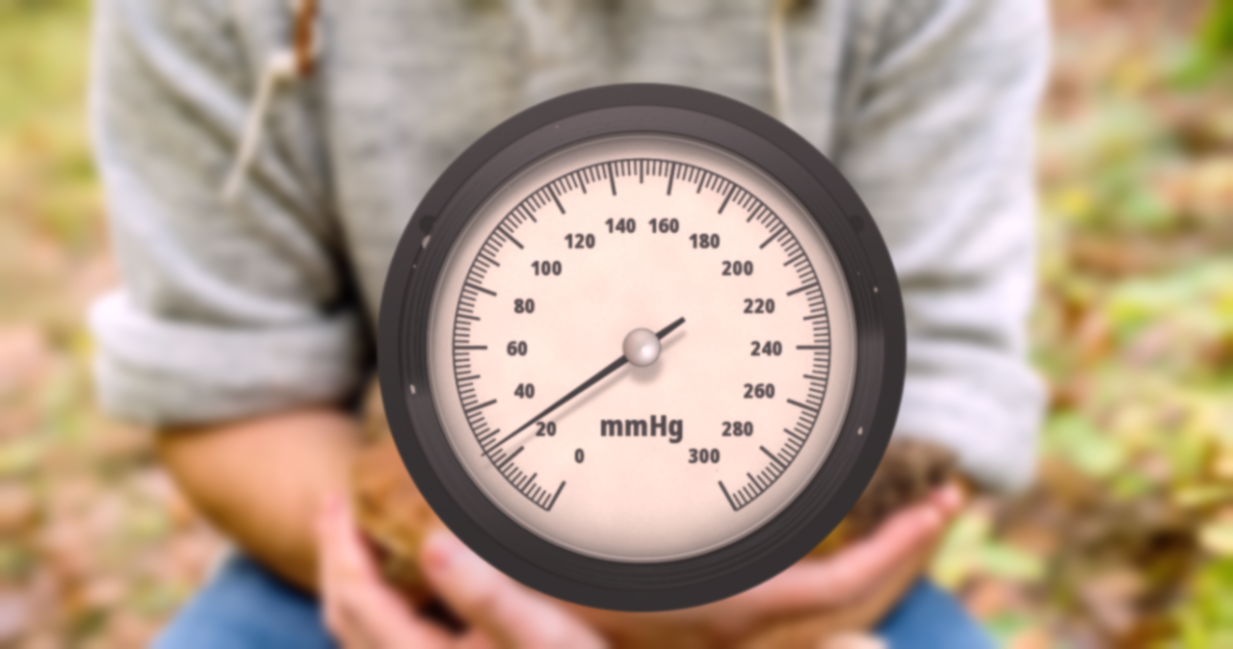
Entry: **26** mmHg
